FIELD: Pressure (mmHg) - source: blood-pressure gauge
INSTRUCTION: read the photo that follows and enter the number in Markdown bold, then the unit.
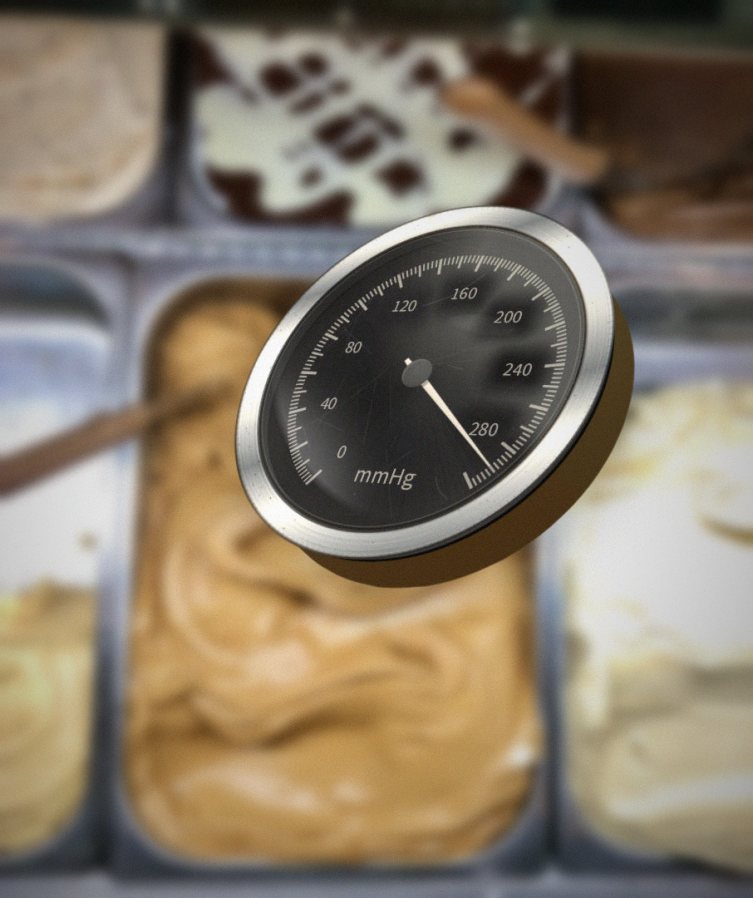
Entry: **290** mmHg
